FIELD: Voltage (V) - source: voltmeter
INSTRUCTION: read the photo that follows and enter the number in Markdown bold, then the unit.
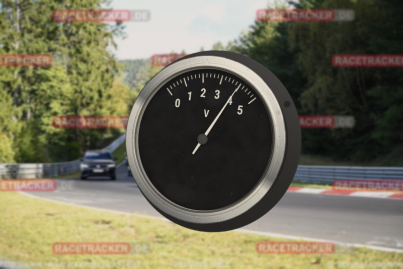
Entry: **4** V
